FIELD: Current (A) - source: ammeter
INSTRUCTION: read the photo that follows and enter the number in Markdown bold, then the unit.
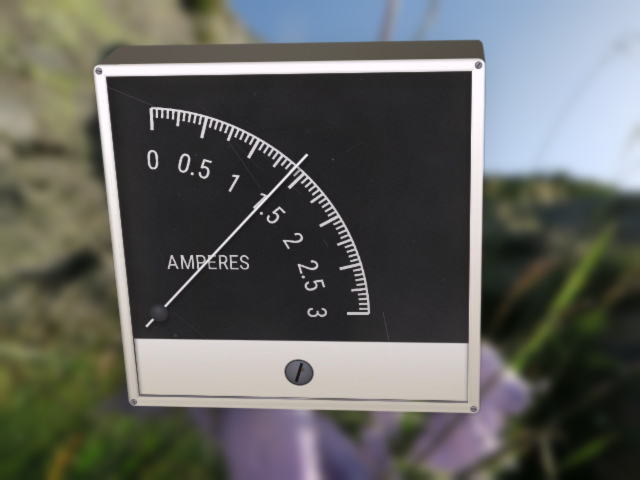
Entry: **1.4** A
